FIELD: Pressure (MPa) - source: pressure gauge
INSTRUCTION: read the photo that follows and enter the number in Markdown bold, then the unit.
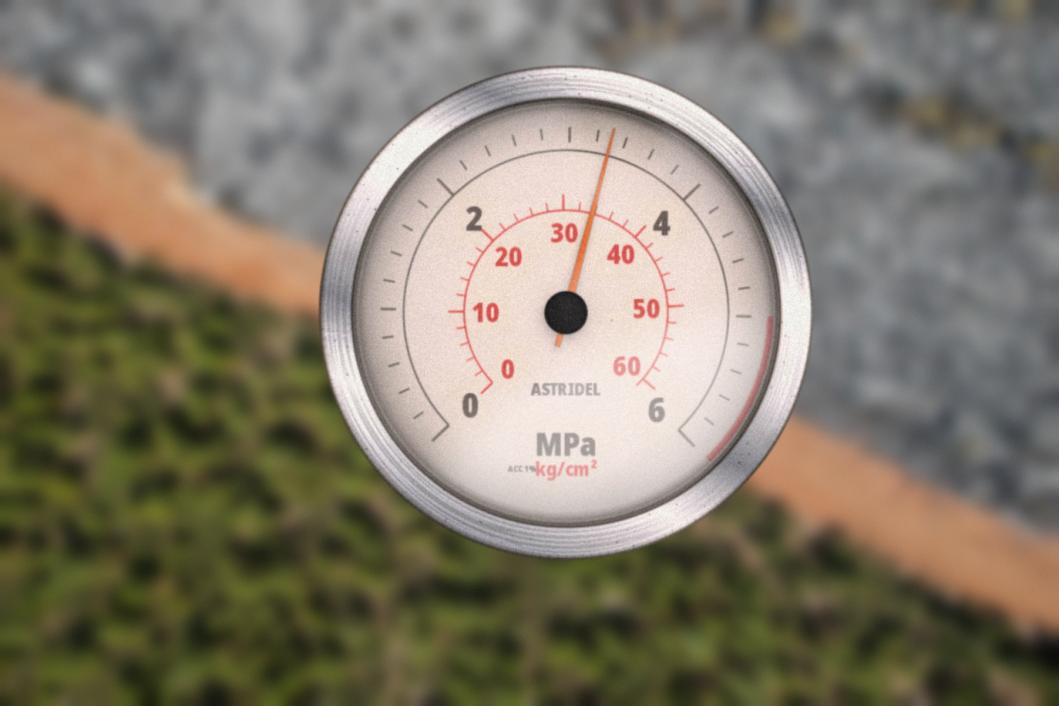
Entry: **3.3** MPa
